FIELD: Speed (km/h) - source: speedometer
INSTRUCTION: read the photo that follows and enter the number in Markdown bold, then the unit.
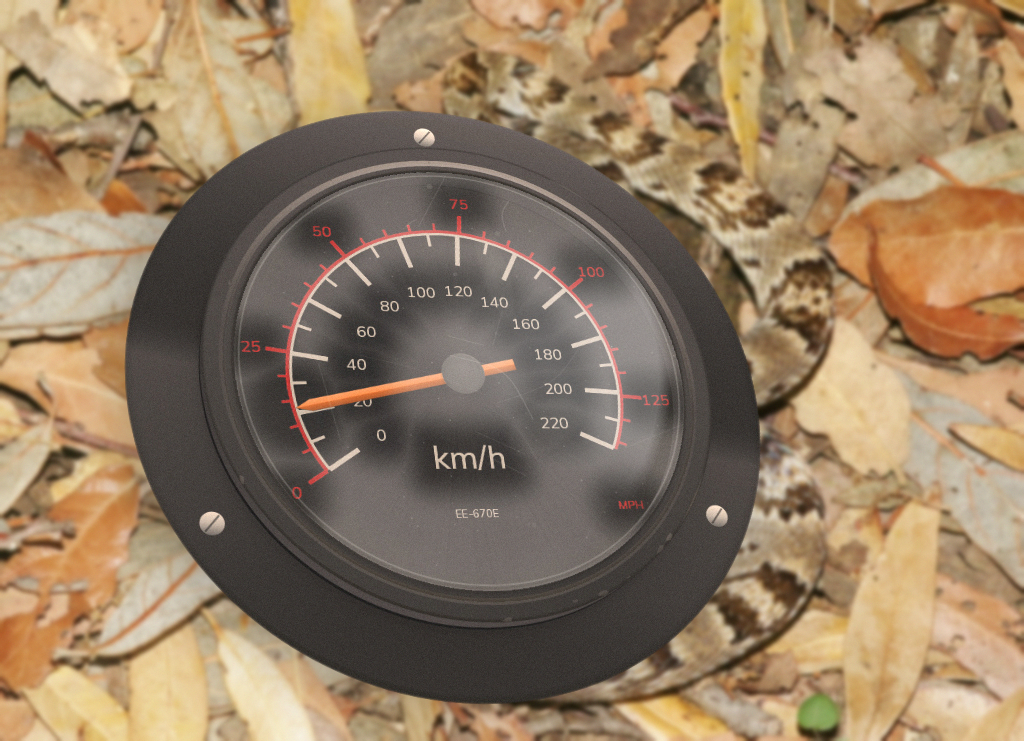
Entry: **20** km/h
